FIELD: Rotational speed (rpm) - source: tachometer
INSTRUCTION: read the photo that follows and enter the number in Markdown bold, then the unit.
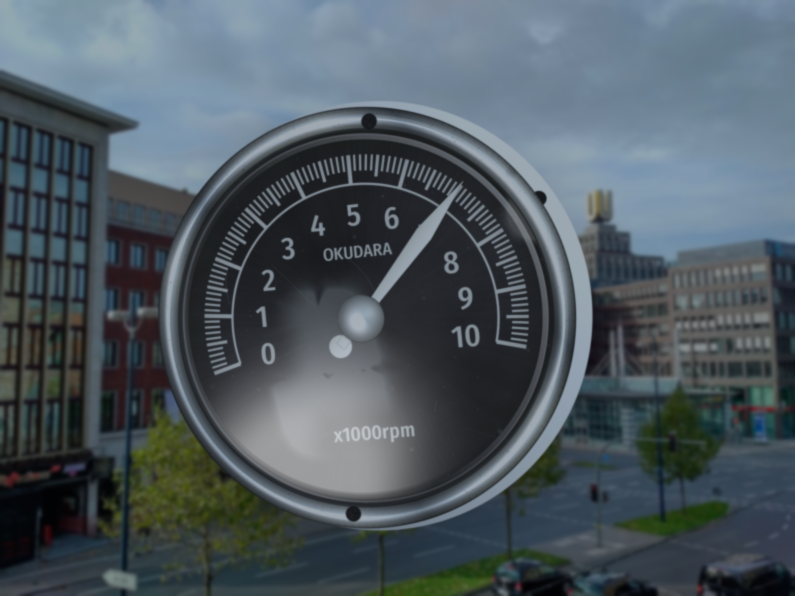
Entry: **7000** rpm
